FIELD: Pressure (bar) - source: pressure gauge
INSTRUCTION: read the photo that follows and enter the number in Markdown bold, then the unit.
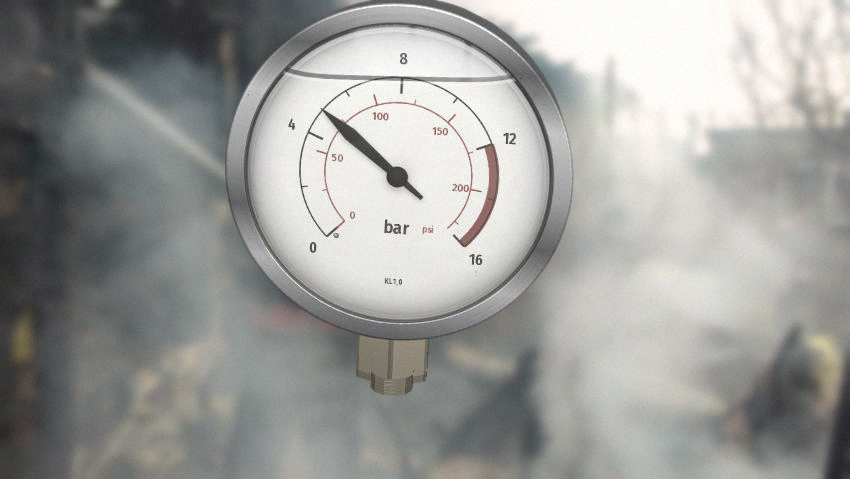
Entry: **5** bar
